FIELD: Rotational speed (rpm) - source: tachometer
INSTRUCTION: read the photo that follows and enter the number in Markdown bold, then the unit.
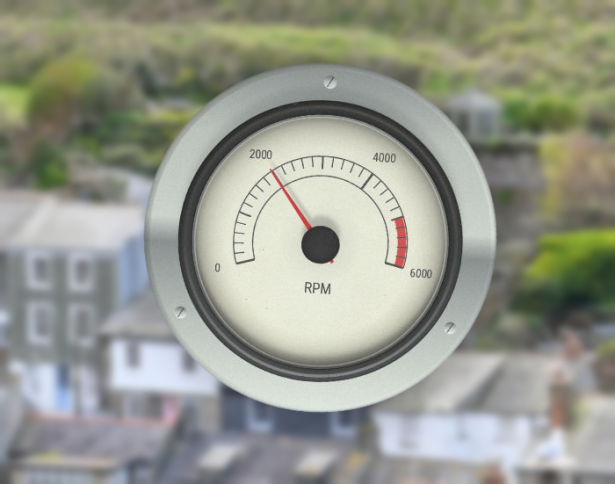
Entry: **2000** rpm
